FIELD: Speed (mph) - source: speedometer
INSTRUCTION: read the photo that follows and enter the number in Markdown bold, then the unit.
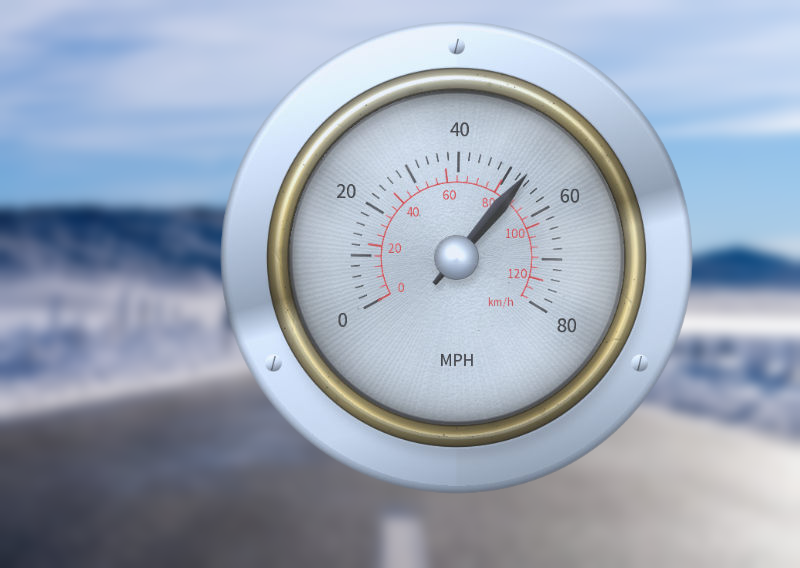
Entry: **53** mph
